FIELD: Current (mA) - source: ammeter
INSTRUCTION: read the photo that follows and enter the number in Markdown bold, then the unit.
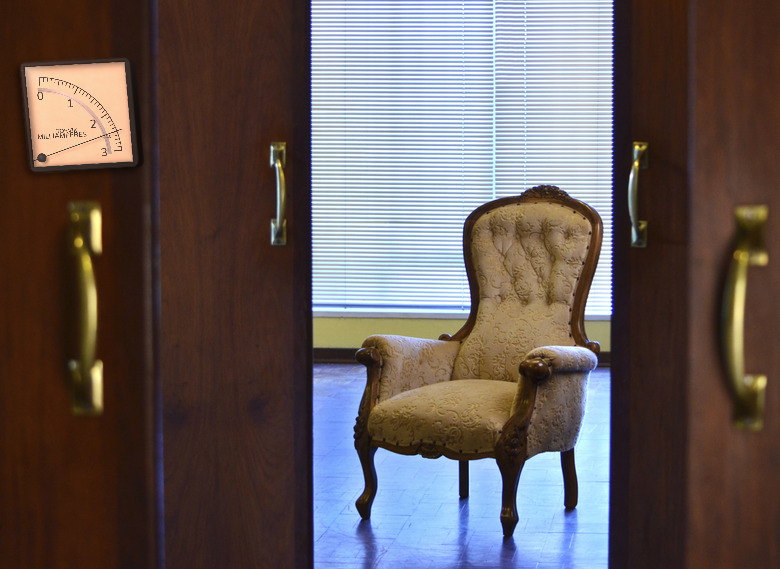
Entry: **2.5** mA
